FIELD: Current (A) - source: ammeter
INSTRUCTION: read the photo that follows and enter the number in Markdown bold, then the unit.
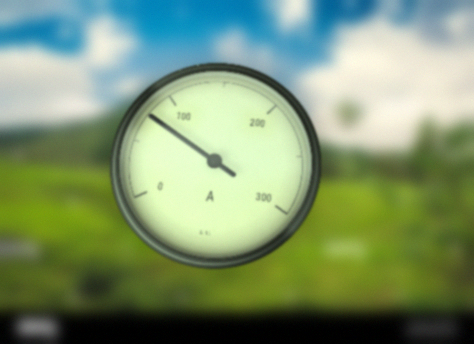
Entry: **75** A
